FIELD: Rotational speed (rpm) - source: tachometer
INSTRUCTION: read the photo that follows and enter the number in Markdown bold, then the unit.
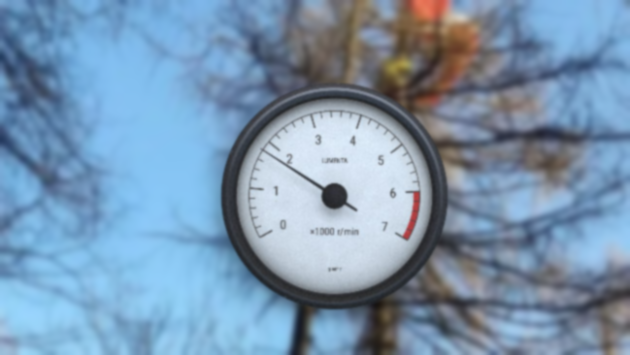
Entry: **1800** rpm
